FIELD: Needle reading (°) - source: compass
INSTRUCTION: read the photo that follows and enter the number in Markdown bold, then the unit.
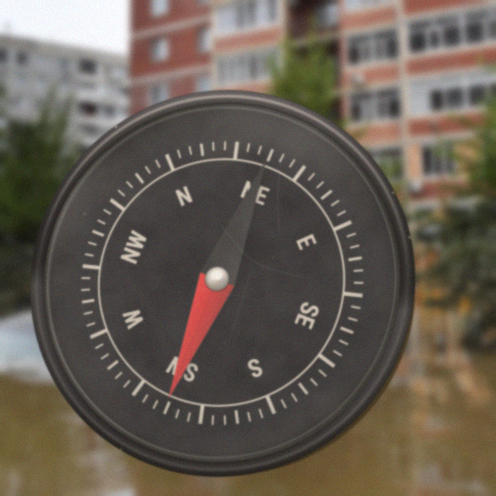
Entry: **225** °
